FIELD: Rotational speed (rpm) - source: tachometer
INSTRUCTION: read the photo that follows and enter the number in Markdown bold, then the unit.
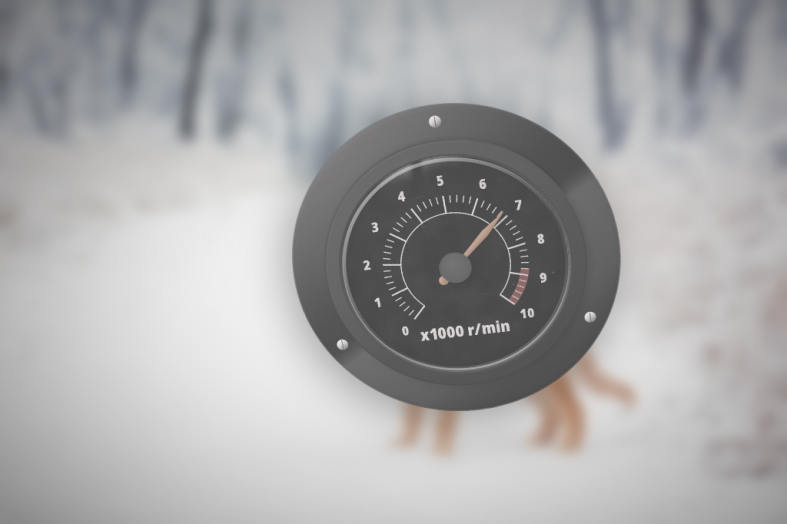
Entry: **6800** rpm
